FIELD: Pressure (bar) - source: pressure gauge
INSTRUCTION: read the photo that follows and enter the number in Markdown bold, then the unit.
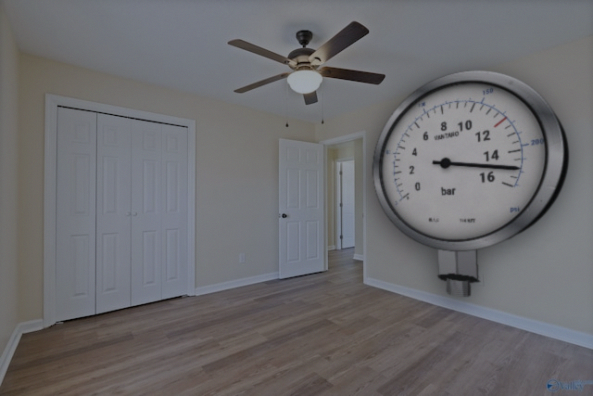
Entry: **15** bar
